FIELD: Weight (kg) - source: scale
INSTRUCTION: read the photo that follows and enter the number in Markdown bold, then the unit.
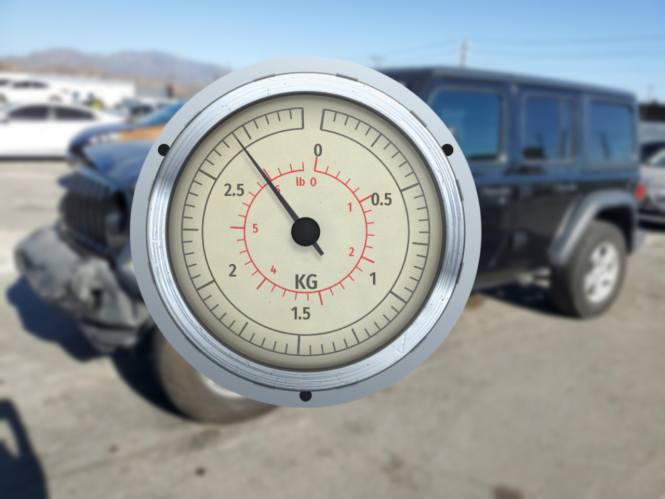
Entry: **2.7** kg
